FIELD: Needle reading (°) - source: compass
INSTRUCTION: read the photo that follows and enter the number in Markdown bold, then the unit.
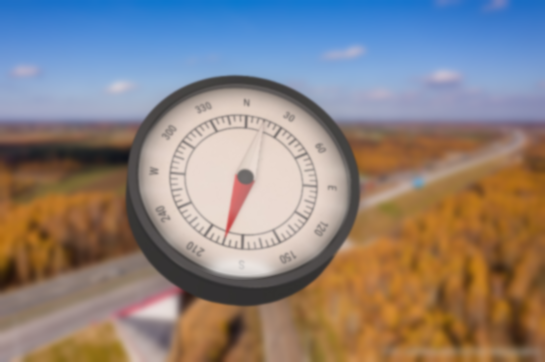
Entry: **195** °
